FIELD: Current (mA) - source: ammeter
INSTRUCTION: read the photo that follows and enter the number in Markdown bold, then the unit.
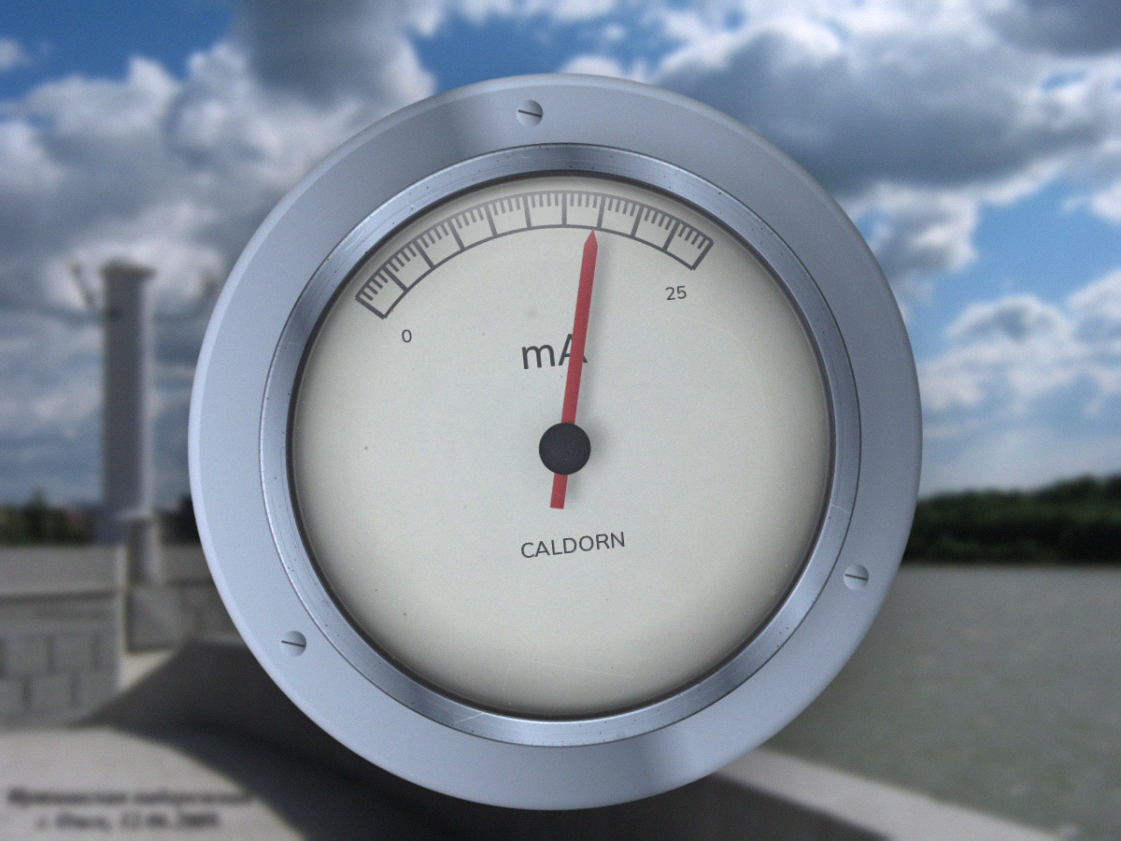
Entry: **17** mA
